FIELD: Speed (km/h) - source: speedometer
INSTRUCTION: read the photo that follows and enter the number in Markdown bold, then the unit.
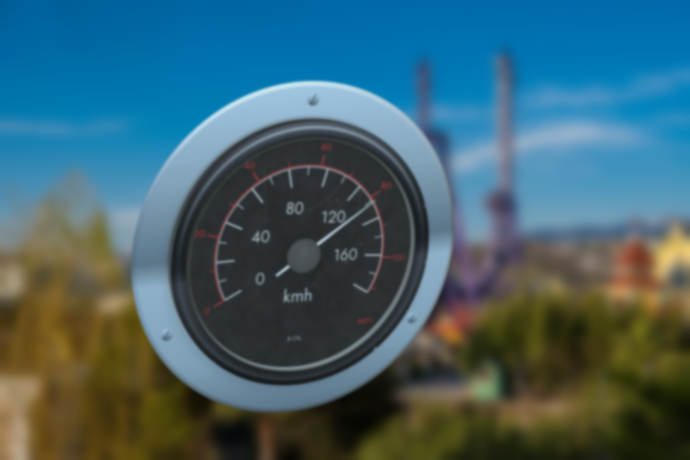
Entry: **130** km/h
